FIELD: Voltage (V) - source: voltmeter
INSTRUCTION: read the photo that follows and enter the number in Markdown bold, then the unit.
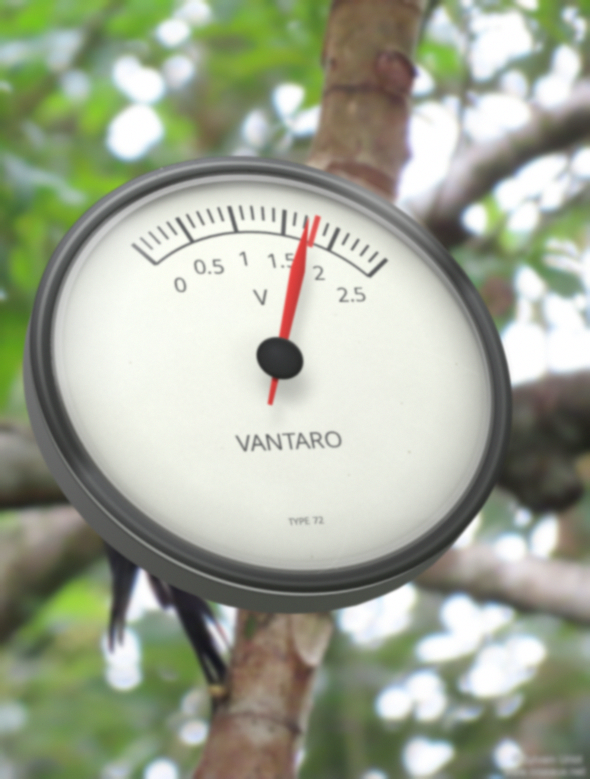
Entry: **1.7** V
